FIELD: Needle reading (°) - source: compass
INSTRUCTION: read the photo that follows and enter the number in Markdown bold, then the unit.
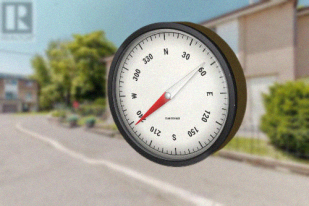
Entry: **235** °
